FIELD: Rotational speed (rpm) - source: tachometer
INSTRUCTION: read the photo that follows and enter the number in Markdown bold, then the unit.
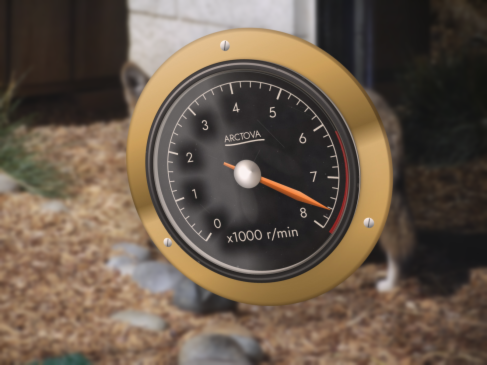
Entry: **7600** rpm
